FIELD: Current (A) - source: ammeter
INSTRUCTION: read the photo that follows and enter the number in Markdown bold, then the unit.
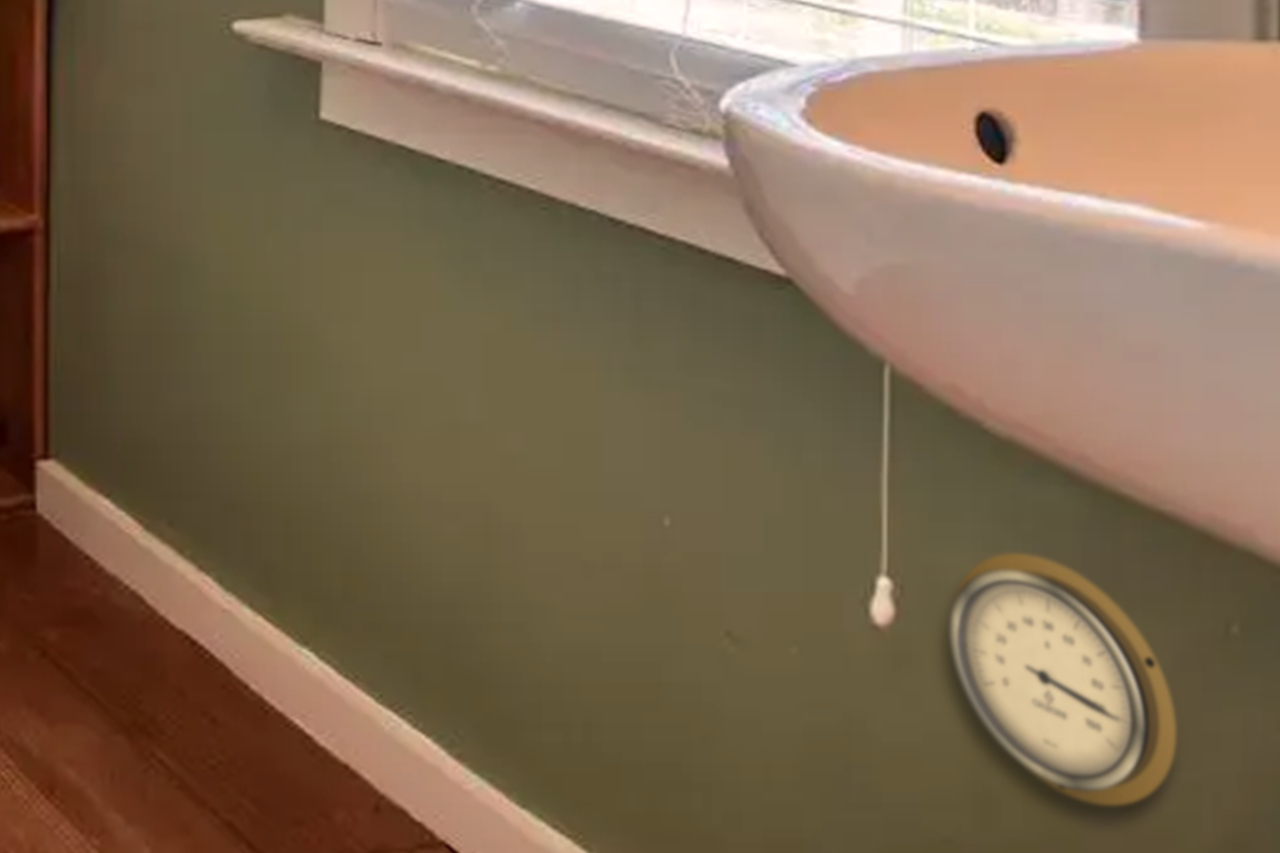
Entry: **90** A
